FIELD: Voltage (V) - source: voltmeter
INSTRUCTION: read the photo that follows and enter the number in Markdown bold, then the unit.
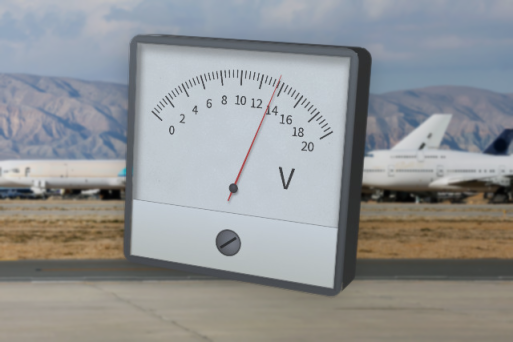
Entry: **13.6** V
